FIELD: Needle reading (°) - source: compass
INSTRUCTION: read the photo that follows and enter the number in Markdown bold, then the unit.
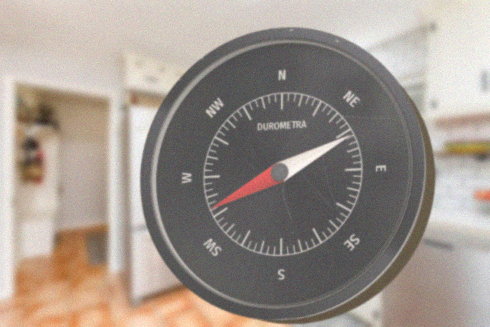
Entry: **245** °
